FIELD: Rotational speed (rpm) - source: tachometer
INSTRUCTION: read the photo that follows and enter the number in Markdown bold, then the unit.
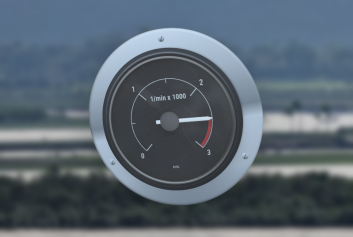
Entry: **2500** rpm
